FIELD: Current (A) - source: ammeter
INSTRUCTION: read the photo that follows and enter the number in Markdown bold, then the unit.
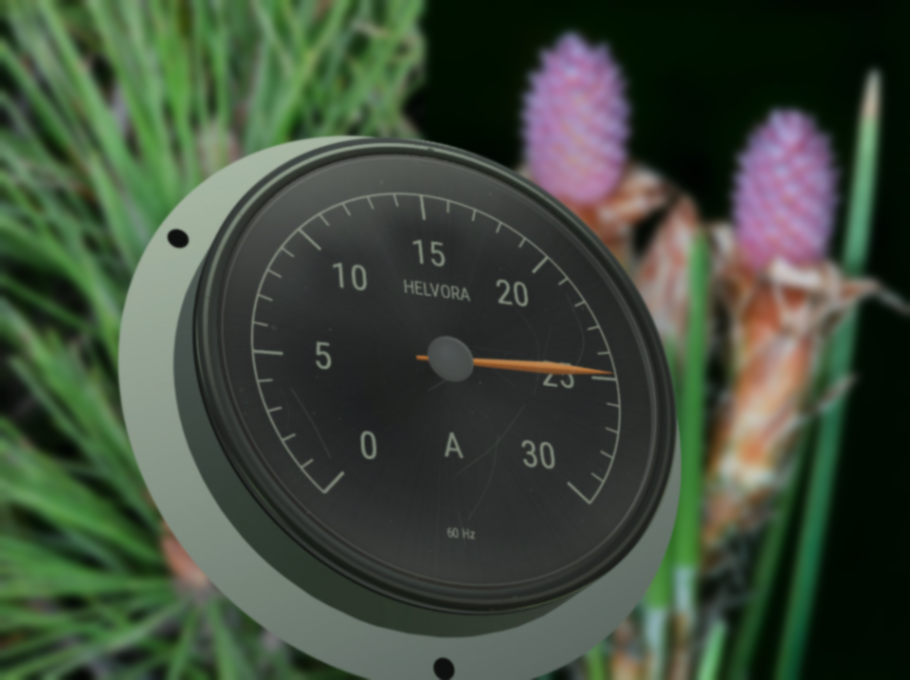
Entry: **25** A
